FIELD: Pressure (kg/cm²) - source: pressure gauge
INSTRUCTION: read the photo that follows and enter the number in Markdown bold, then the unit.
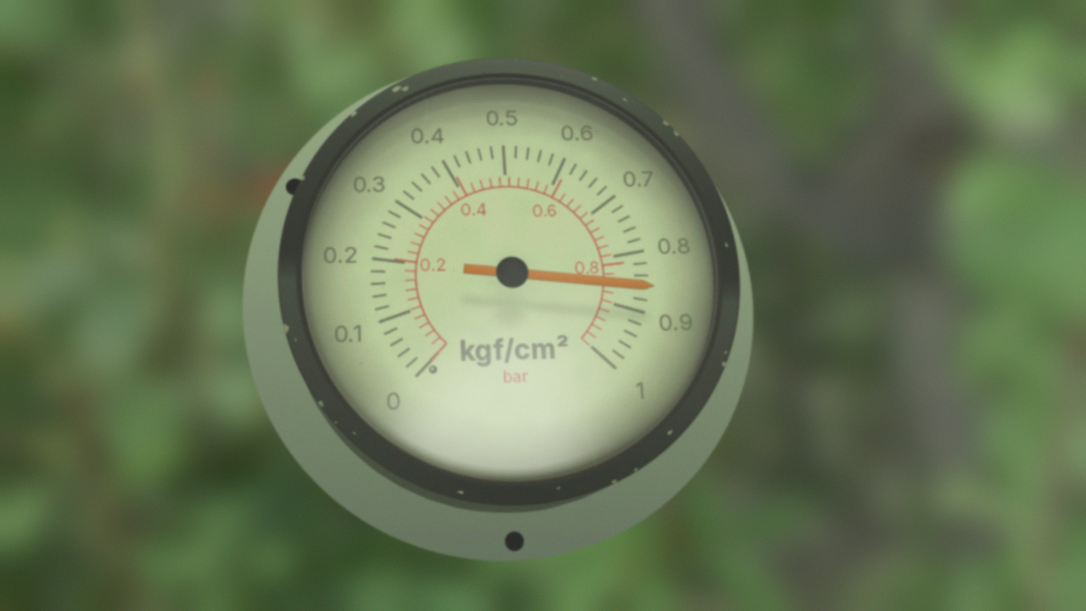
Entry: **0.86** kg/cm²
